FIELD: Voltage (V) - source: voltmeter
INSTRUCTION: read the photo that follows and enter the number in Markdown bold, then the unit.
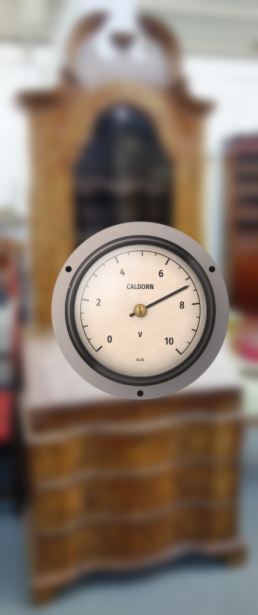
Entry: **7.25** V
